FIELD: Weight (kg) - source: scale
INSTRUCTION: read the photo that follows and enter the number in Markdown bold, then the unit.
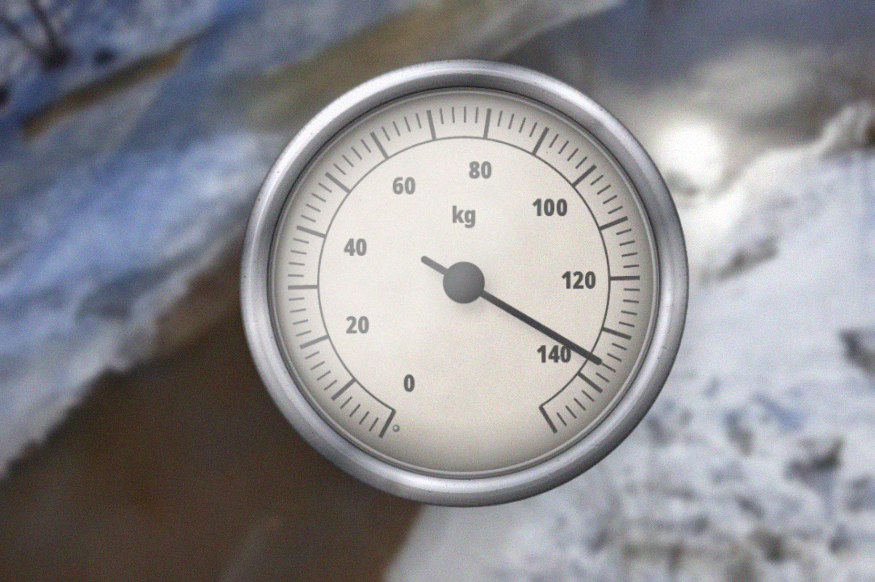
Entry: **136** kg
